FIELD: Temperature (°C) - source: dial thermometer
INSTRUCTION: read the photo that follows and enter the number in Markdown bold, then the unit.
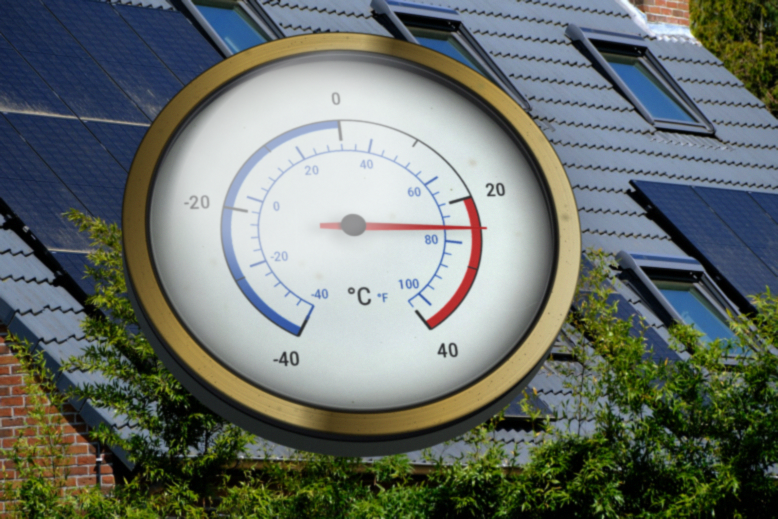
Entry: **25** °C
